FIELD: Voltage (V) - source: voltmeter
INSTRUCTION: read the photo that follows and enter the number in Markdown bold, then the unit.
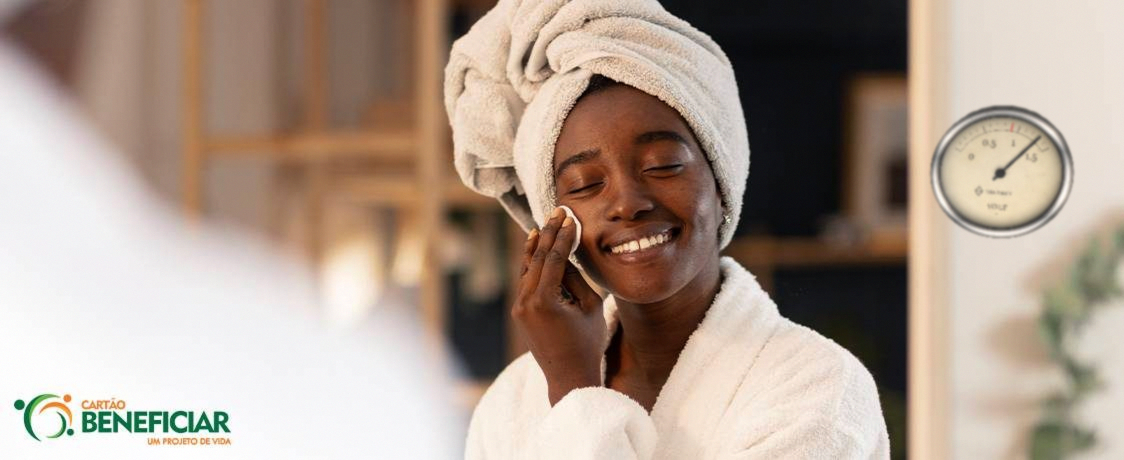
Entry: **1.3** V
